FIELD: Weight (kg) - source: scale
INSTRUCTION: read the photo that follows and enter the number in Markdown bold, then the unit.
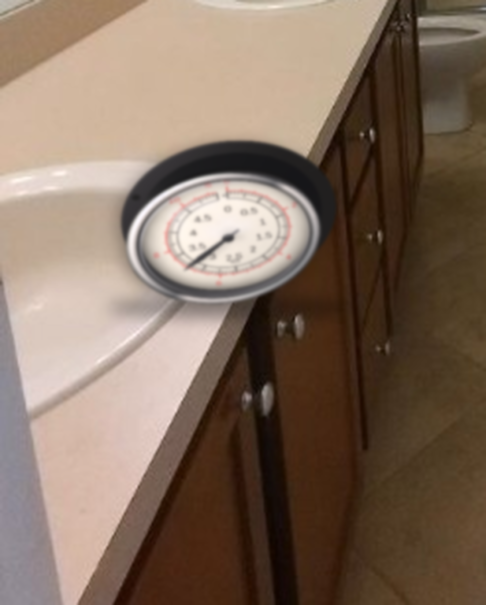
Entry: **3.25** kg
